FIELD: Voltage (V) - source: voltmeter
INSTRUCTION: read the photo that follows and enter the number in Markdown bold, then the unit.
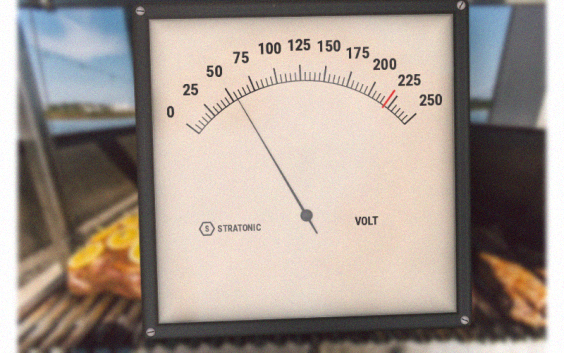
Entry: **55** V
